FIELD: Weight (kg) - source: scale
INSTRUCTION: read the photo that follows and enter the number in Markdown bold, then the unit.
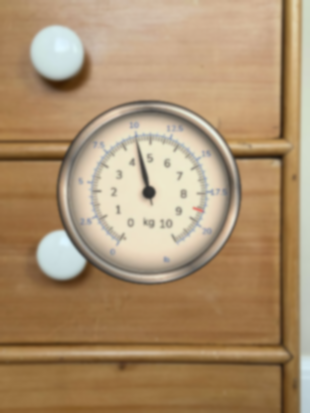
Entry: **4.5** kg
